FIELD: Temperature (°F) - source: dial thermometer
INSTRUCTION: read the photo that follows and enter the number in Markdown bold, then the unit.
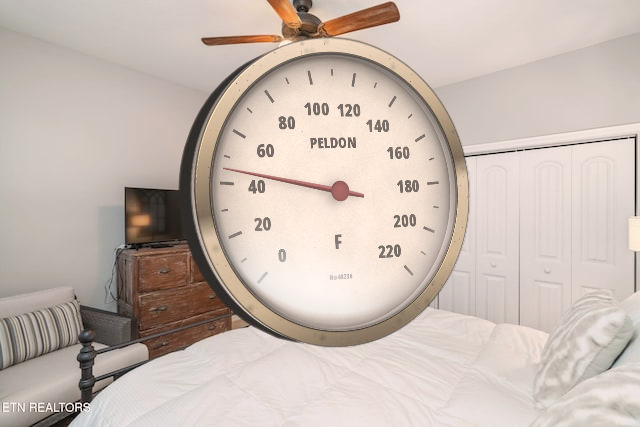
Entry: **45** °F
